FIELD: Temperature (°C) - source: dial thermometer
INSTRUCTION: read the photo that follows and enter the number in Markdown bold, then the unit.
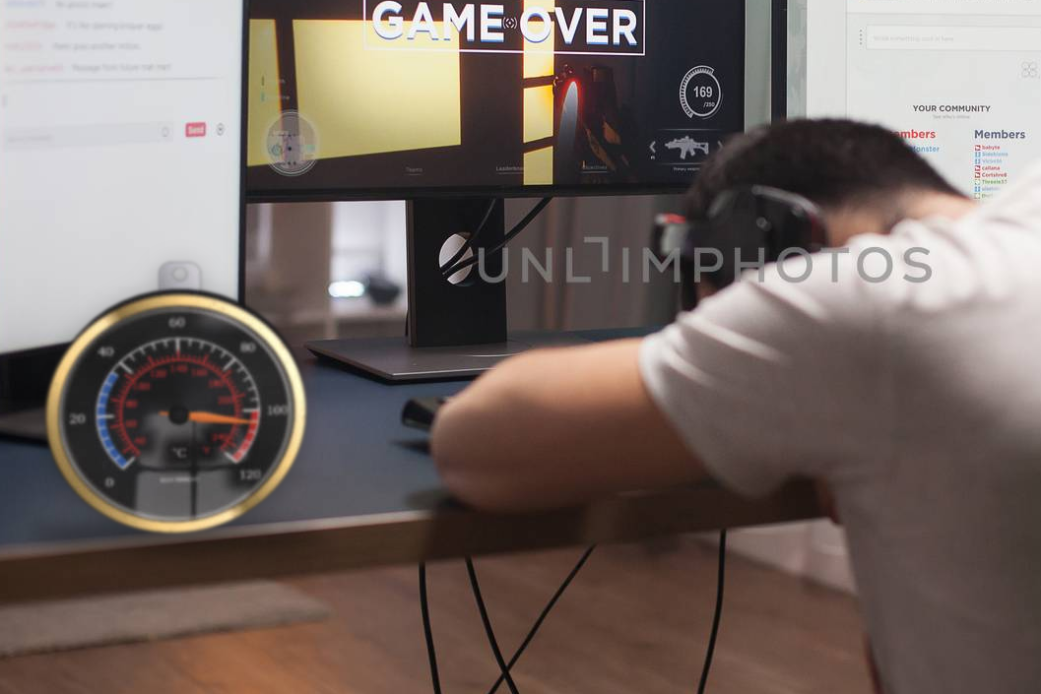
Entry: **104** °C
